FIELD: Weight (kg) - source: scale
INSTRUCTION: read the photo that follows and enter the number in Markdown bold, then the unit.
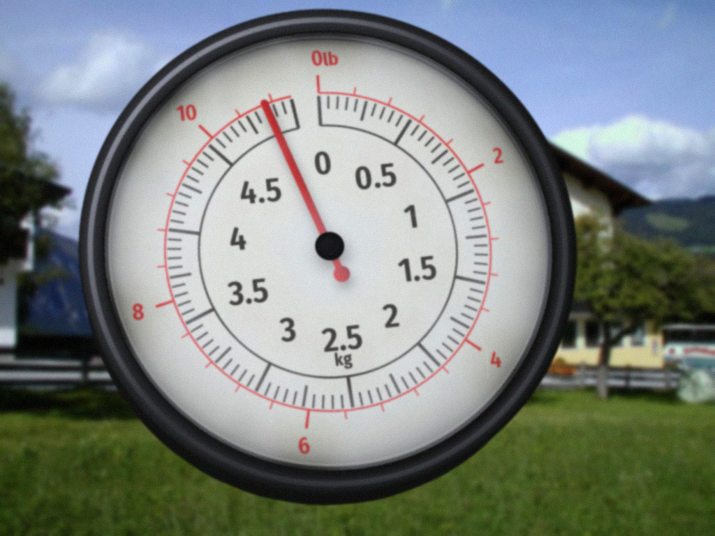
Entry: **4.85** kg
